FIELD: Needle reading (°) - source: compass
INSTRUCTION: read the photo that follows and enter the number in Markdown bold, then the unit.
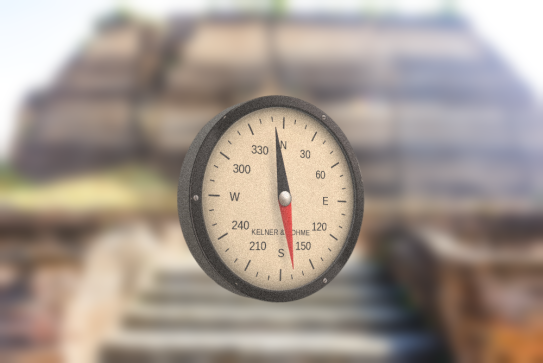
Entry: **170** °
